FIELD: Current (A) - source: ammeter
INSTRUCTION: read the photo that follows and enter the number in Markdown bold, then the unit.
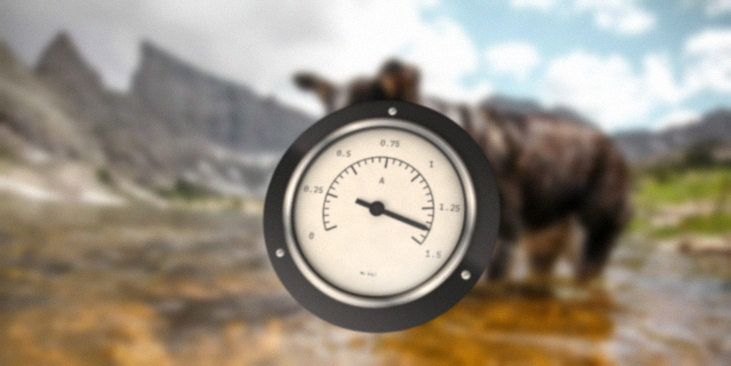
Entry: **1.4** A
